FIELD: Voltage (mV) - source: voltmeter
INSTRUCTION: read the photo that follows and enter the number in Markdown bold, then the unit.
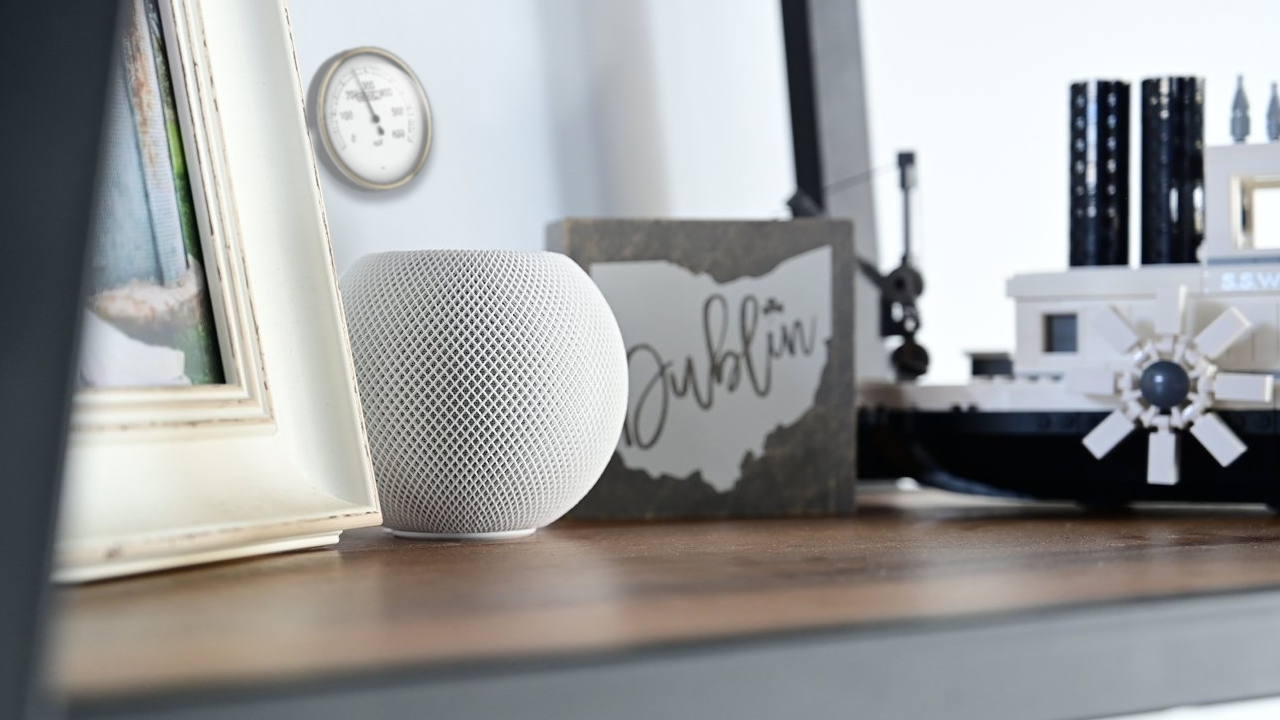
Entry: **250** mV
